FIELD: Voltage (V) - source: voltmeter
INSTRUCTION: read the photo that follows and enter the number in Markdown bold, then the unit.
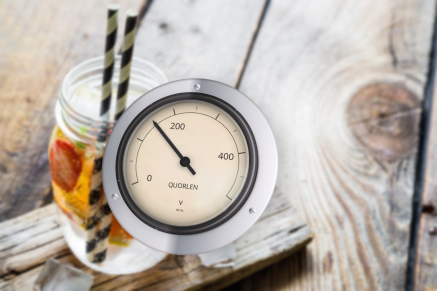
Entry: **150** V
